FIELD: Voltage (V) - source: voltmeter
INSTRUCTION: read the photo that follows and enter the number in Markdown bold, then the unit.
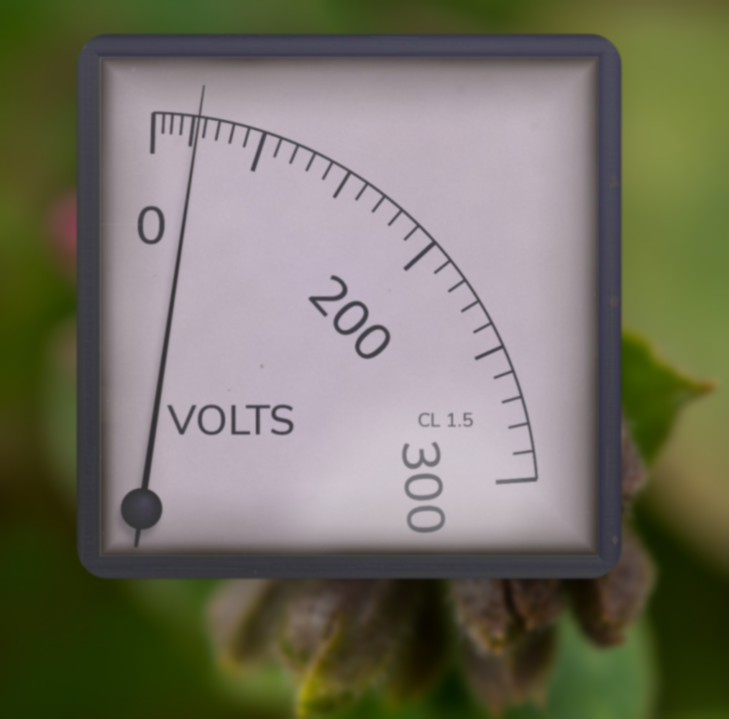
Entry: **55** V
